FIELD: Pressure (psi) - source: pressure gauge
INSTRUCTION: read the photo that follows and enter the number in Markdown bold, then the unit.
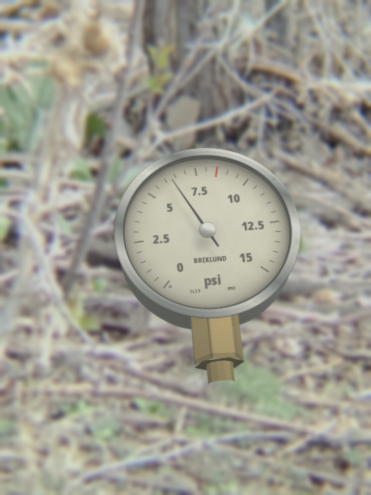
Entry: **6.25** psi
